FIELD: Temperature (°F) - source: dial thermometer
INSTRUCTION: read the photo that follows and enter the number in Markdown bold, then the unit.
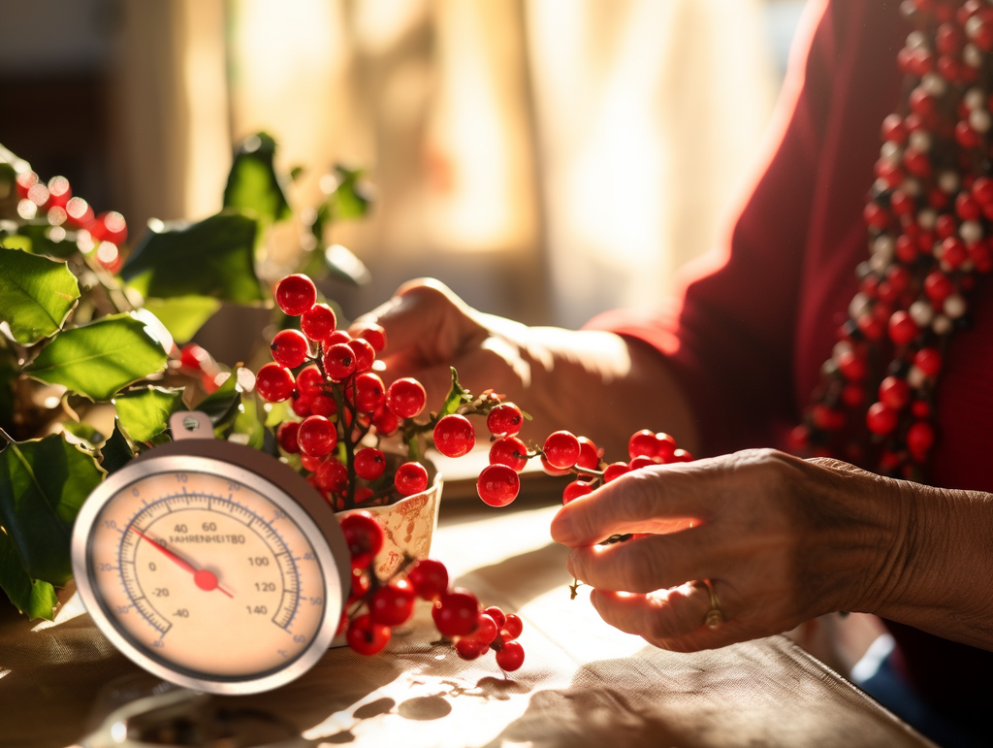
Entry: **20** °F
